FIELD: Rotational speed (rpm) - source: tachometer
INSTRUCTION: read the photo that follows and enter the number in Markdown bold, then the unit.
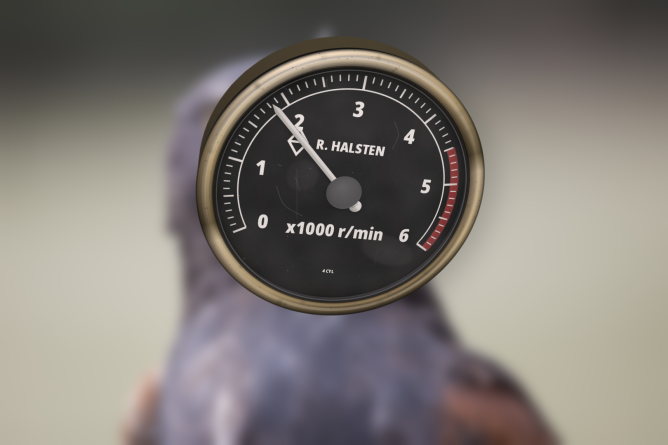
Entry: **1850** rpm
